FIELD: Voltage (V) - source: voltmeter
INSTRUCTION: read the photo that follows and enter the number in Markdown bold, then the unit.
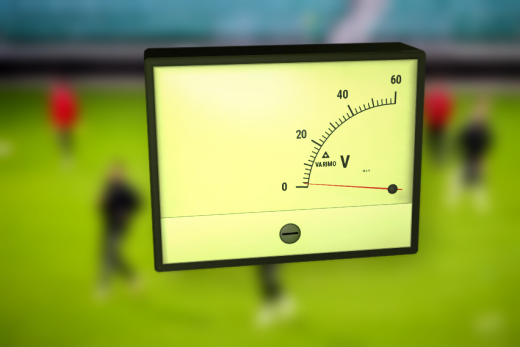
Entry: **2** V
